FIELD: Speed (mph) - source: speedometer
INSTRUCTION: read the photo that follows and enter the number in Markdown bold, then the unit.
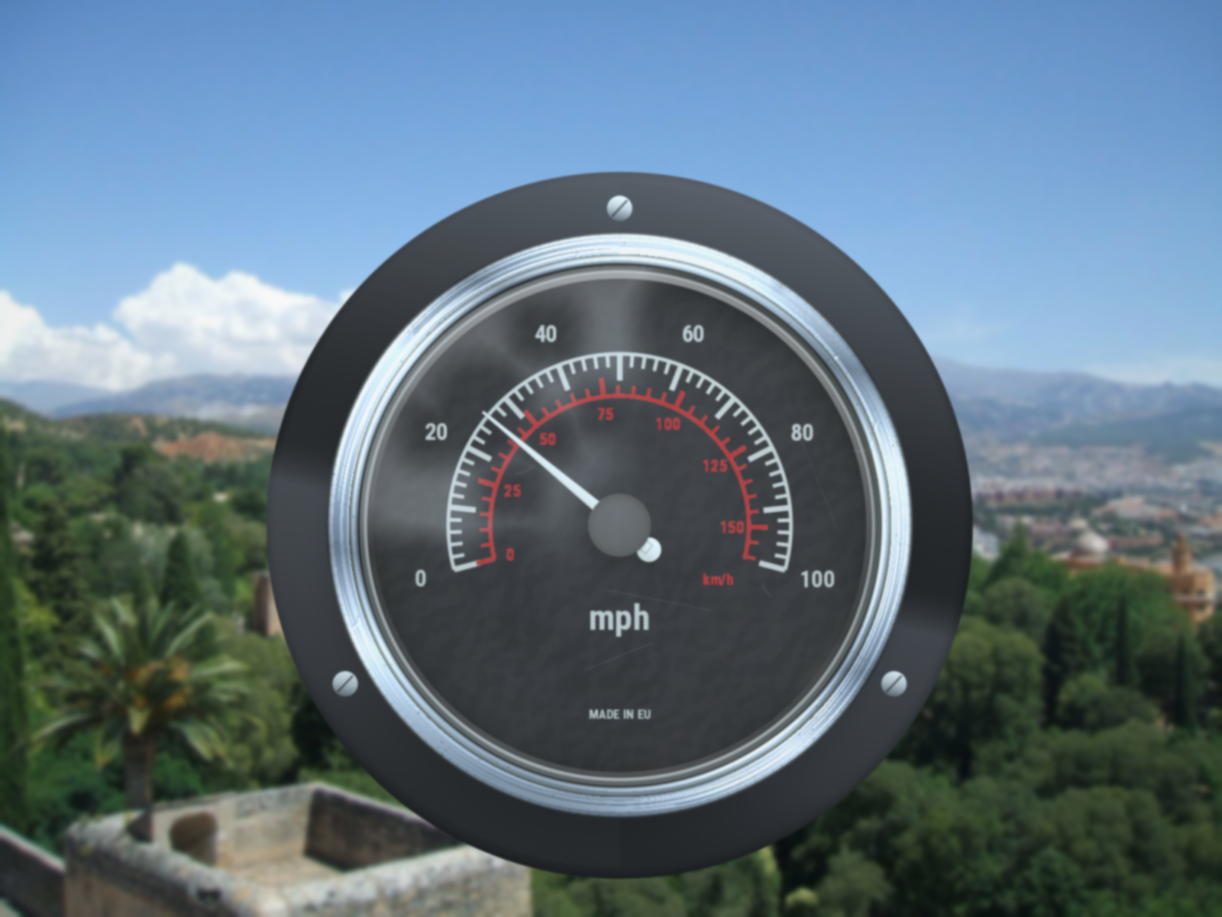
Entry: **26** mph
